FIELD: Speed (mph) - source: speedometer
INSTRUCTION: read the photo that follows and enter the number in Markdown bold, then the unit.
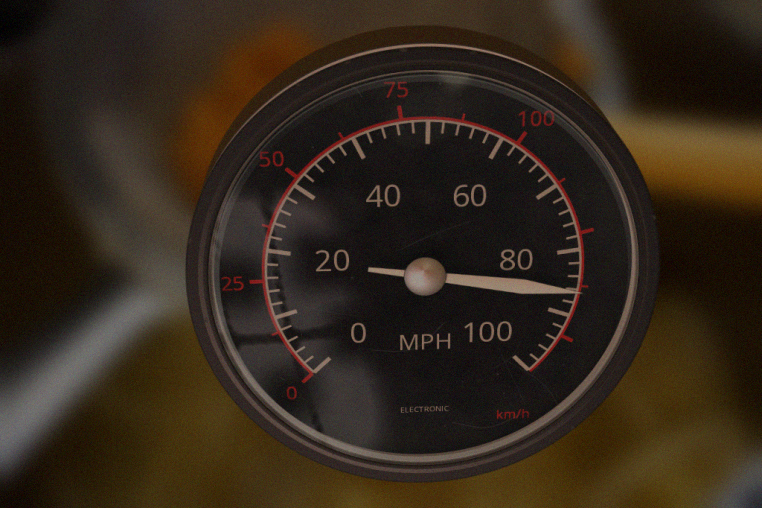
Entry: **86** mph
